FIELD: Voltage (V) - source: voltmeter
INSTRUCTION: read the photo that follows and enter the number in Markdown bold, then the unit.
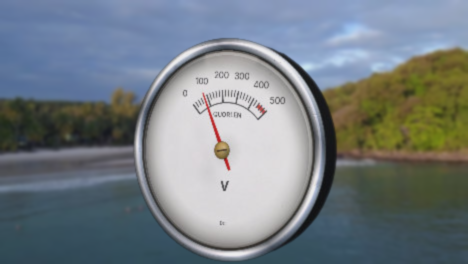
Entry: **100** V
